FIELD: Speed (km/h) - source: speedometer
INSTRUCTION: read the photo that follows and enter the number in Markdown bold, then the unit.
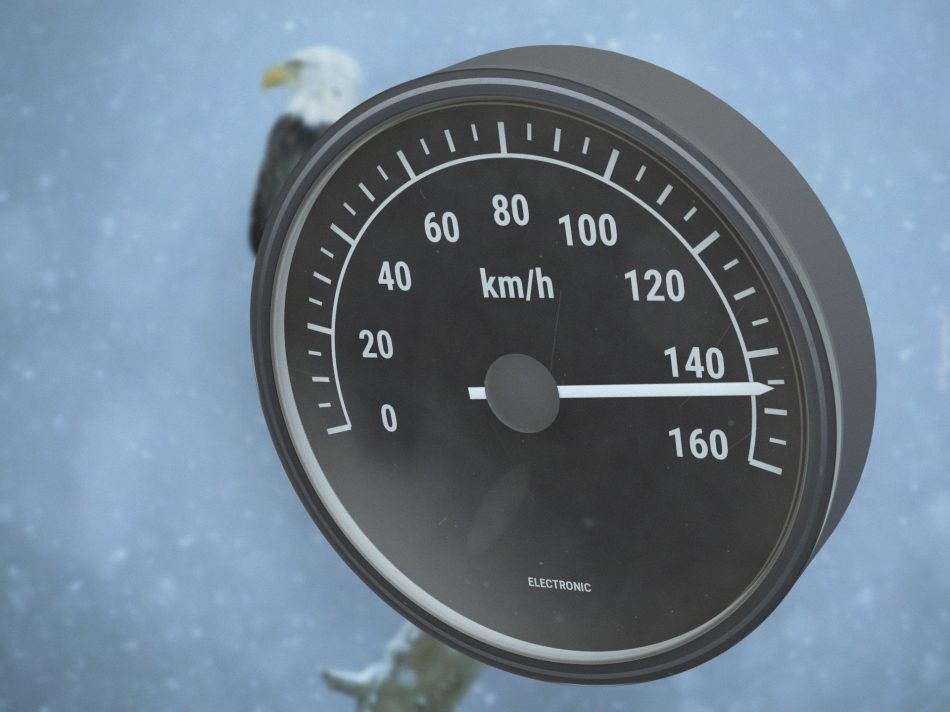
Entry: **145** km/h
